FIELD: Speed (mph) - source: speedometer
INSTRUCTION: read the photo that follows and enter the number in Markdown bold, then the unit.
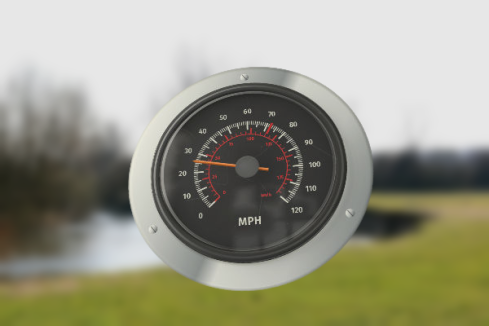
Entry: **25** mph
